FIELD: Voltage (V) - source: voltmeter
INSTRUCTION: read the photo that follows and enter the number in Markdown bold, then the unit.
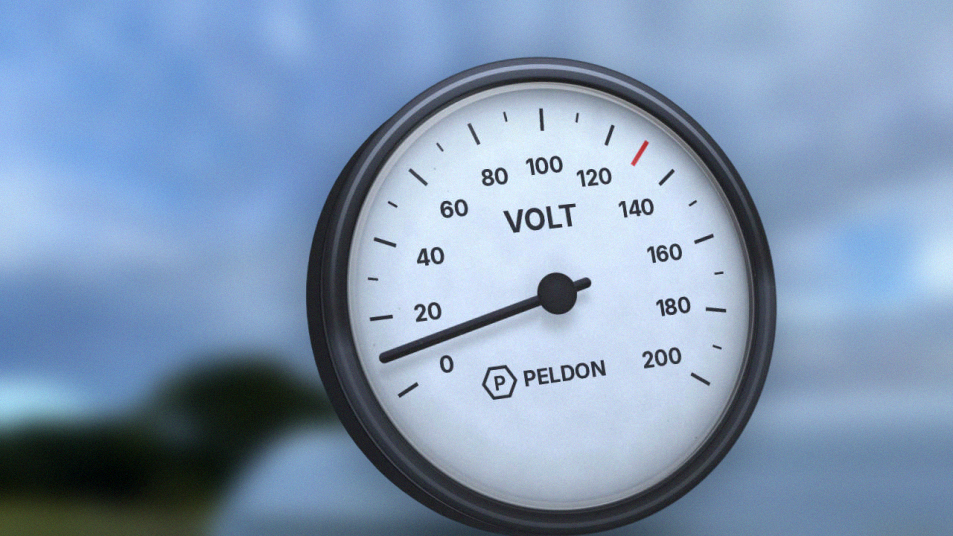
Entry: **10** V
